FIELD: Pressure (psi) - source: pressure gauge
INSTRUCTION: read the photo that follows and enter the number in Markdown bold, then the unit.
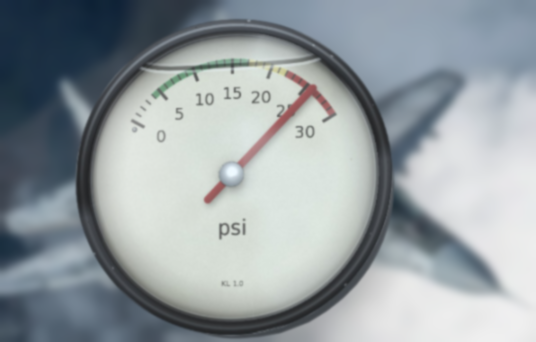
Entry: **26** psi
